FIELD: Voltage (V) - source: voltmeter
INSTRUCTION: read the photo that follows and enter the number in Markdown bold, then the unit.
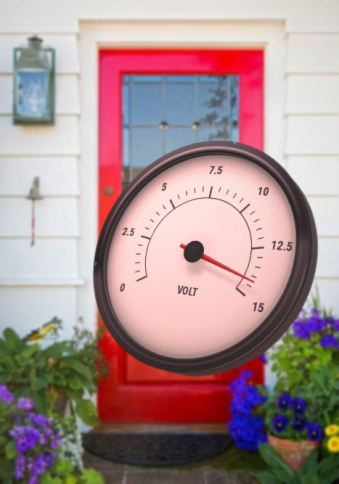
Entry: **14.25** V
